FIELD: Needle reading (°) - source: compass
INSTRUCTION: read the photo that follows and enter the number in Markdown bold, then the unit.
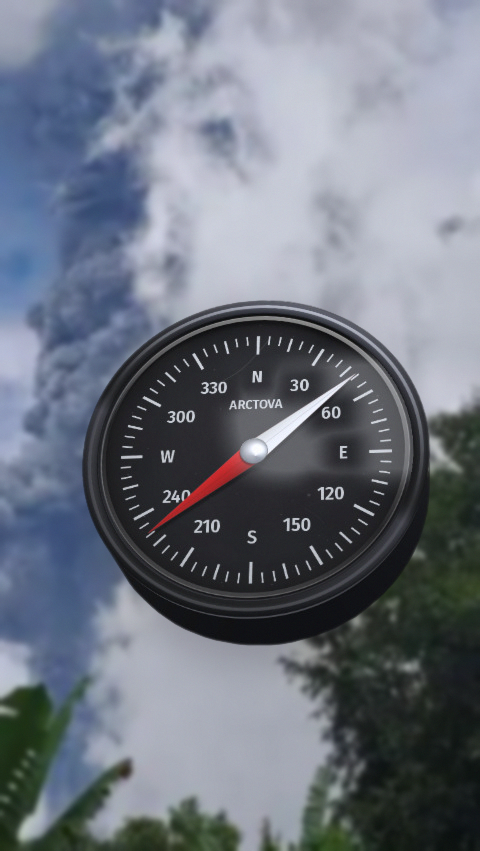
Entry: **230** °
